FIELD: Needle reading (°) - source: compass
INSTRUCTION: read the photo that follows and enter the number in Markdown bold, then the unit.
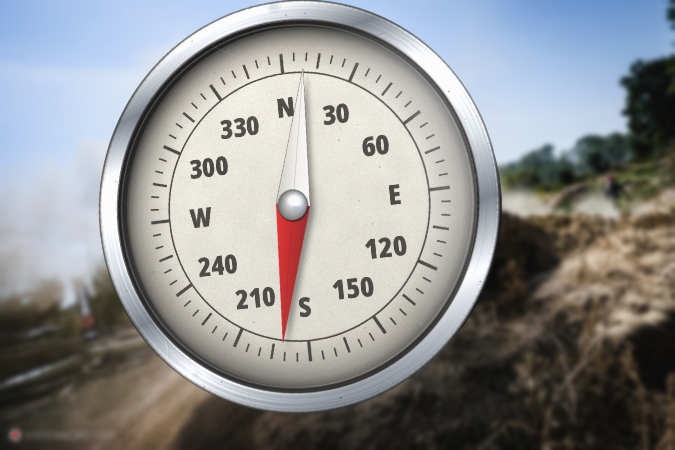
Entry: **190** °
